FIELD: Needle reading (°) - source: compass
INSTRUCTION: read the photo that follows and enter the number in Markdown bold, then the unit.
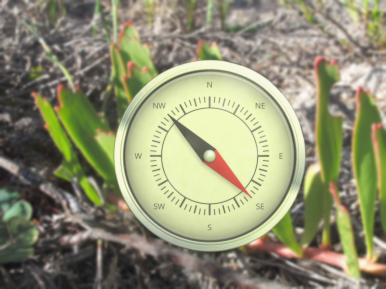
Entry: **135** °
